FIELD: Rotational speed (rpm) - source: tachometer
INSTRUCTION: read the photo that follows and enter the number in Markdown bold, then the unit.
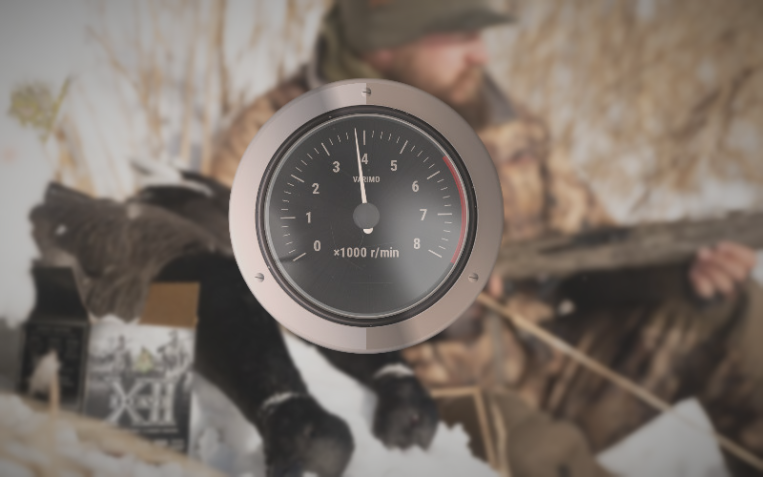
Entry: **3800** rpm
